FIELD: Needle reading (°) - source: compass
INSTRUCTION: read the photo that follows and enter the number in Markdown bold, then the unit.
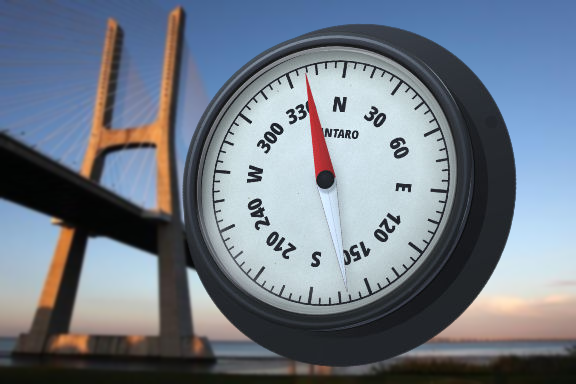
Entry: **340** °
